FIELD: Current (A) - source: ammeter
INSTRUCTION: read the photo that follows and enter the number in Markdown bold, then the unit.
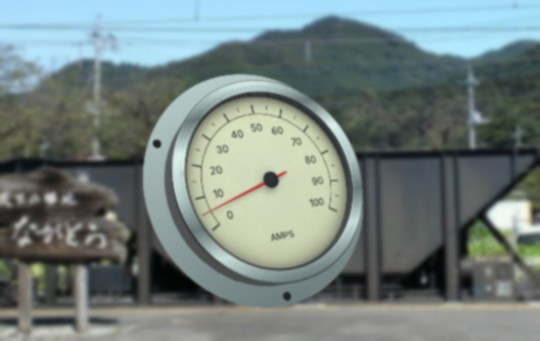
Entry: **5** A
